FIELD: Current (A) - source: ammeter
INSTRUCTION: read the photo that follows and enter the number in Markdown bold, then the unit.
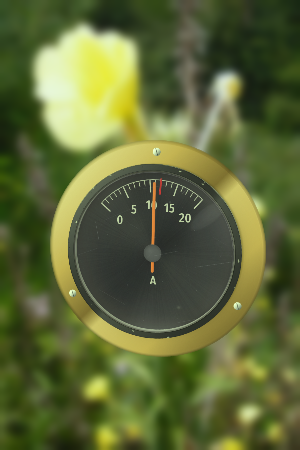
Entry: **11** A
